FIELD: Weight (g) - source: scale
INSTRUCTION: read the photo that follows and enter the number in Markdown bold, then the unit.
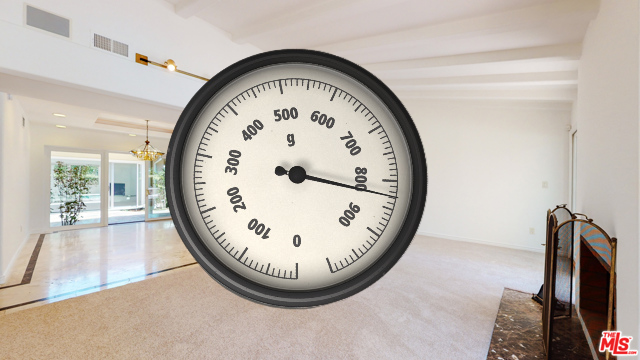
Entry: **830** g
